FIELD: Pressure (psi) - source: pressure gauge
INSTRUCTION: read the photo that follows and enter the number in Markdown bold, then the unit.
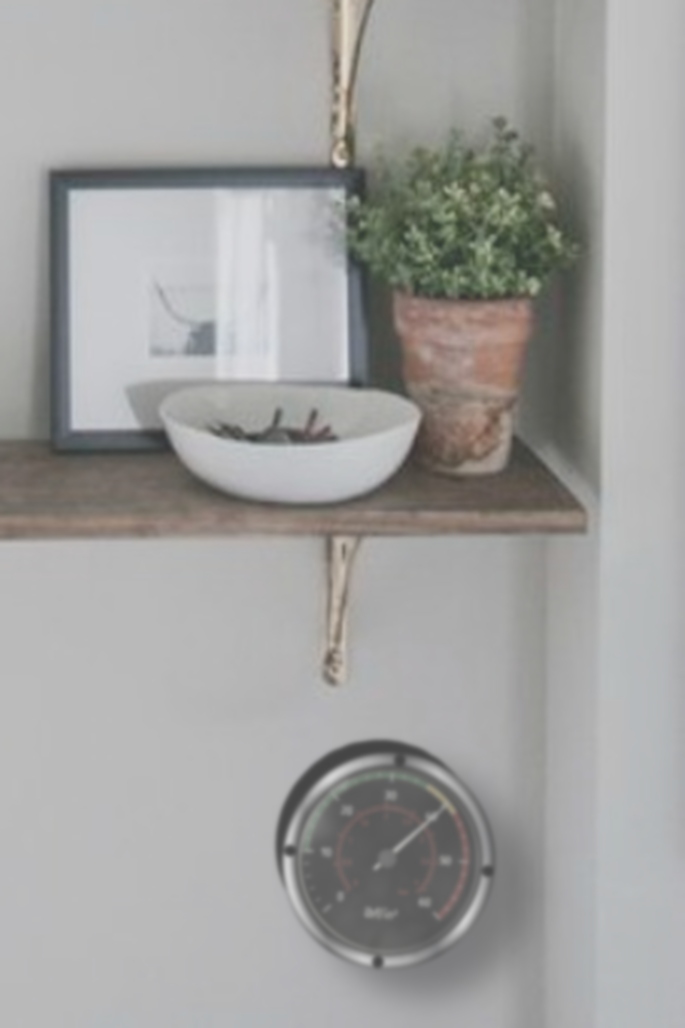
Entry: **40** psi
